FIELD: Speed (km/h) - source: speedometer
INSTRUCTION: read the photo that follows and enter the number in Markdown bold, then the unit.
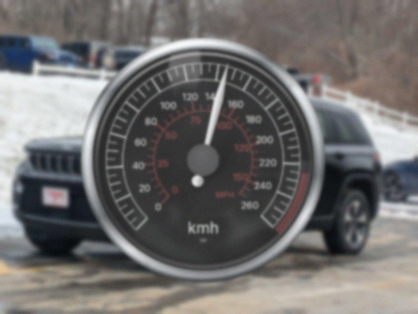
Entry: **145** km/h
